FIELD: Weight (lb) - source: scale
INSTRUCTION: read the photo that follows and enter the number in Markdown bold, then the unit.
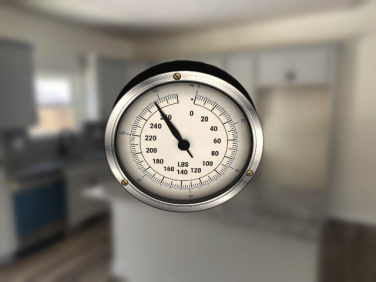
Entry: **260** lb
